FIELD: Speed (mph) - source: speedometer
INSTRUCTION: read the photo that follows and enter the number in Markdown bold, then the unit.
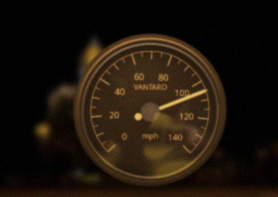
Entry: **105** mph
